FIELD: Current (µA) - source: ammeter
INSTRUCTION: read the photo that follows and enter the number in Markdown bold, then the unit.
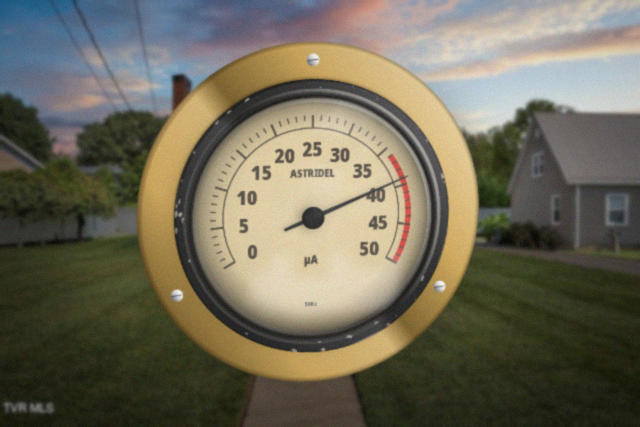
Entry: **39** µA
